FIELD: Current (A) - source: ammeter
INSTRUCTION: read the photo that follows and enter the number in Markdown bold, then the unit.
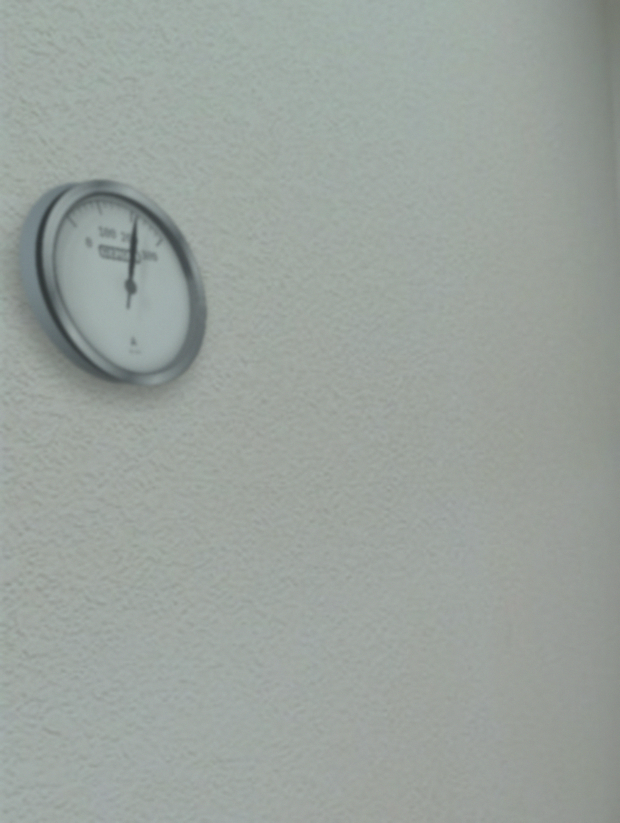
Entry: **200** A
